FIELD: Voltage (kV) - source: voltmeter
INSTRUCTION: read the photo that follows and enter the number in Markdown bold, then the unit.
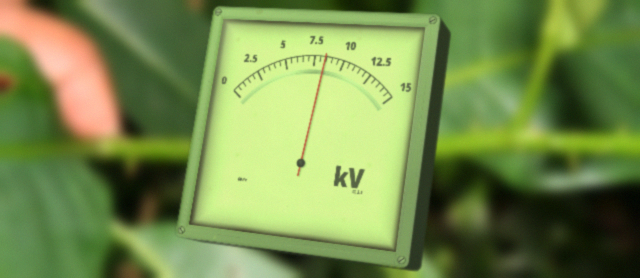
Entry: **8.5** kV
